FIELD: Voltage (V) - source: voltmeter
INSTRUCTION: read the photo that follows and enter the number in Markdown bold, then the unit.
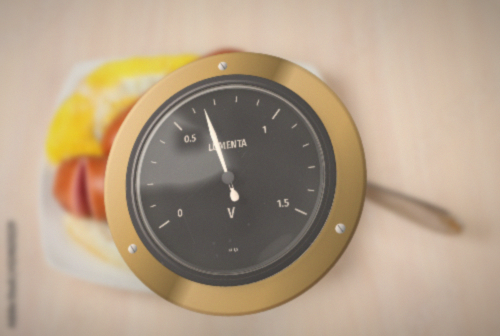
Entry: **0.65** V
